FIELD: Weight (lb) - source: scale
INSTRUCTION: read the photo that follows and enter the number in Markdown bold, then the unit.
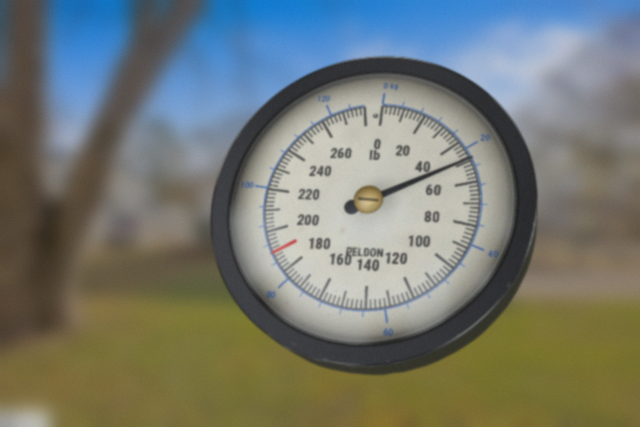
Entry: **50** lb
